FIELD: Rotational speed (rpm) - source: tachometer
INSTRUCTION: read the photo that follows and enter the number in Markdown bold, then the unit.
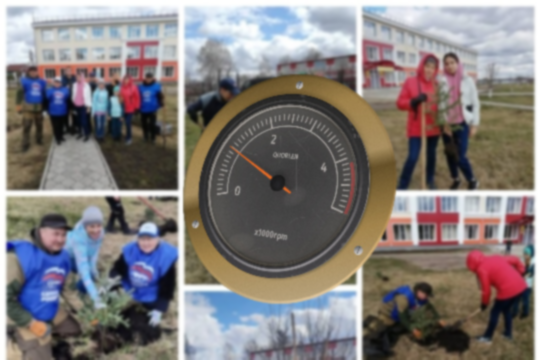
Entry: **1000** rpm
